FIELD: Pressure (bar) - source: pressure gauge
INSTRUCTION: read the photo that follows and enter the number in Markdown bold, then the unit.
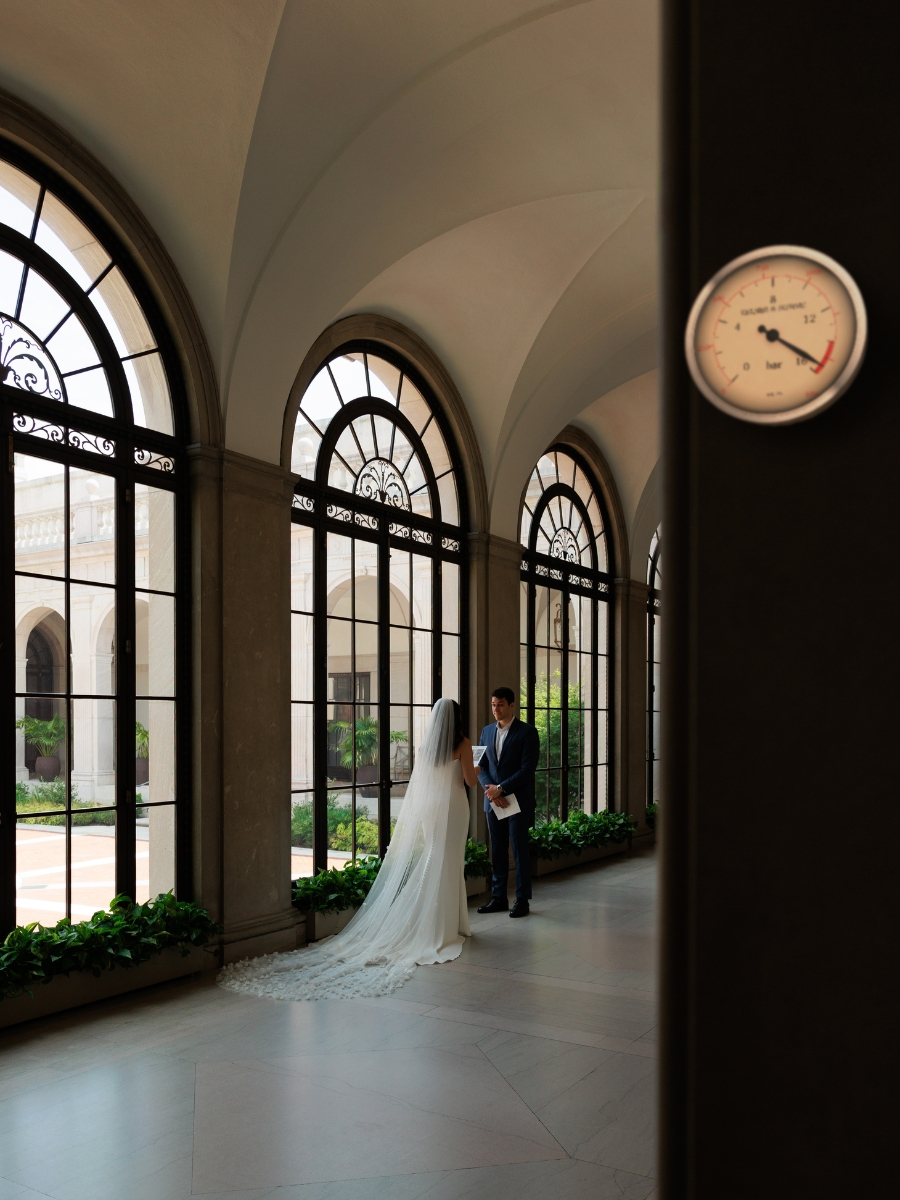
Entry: **15.5** bar
